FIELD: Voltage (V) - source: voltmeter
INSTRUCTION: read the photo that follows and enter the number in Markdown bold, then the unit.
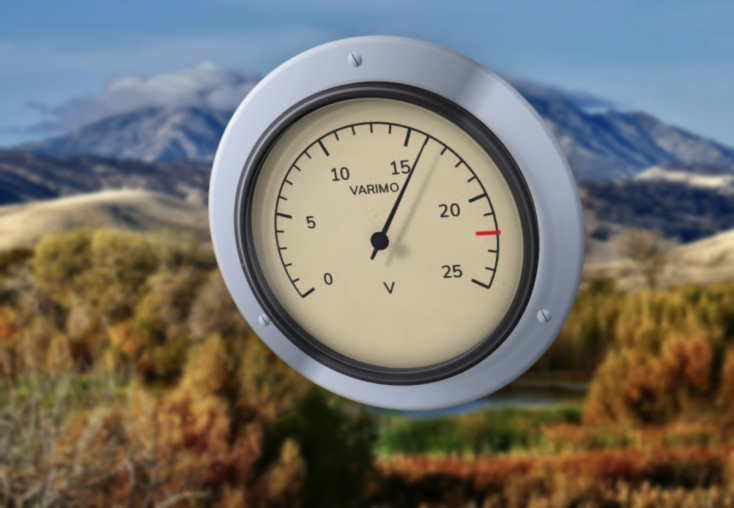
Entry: **16** V
